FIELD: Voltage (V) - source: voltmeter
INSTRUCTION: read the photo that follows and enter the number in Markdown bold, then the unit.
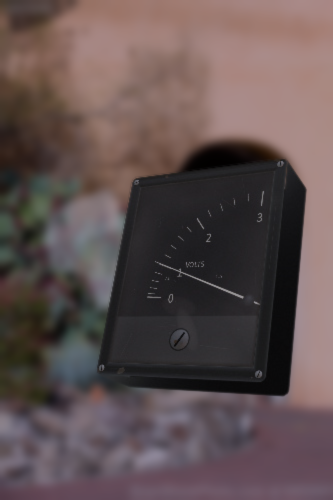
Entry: **1** V
